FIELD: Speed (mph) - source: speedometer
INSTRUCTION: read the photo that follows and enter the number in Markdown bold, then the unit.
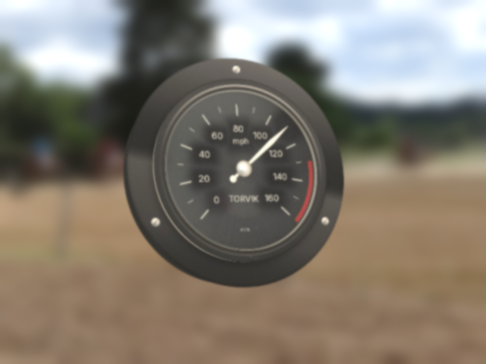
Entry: **110** mph
